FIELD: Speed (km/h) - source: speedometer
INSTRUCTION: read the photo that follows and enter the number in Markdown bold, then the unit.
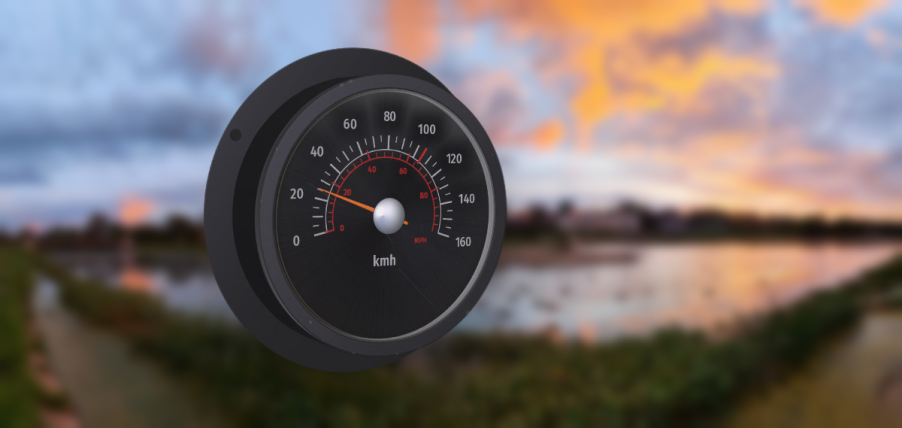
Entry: **25** km/h
